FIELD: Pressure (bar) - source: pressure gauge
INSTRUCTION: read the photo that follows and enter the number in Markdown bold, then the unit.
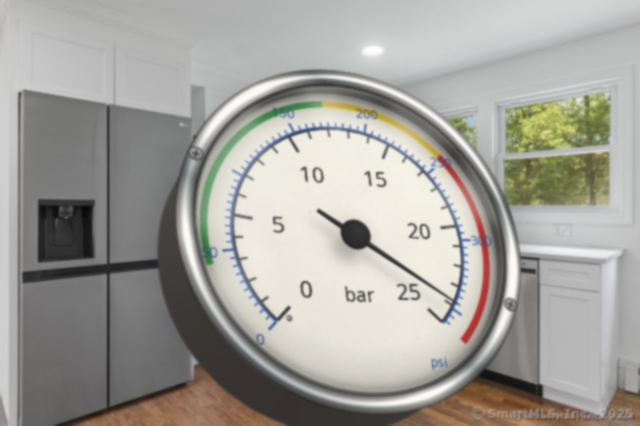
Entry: **24** bar
